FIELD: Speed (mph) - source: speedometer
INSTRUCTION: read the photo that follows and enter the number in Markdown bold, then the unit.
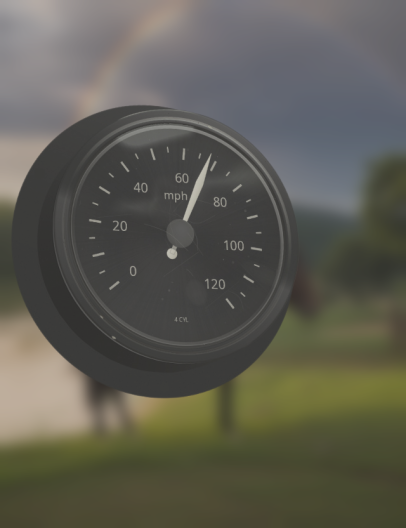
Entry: **67.5** mph
